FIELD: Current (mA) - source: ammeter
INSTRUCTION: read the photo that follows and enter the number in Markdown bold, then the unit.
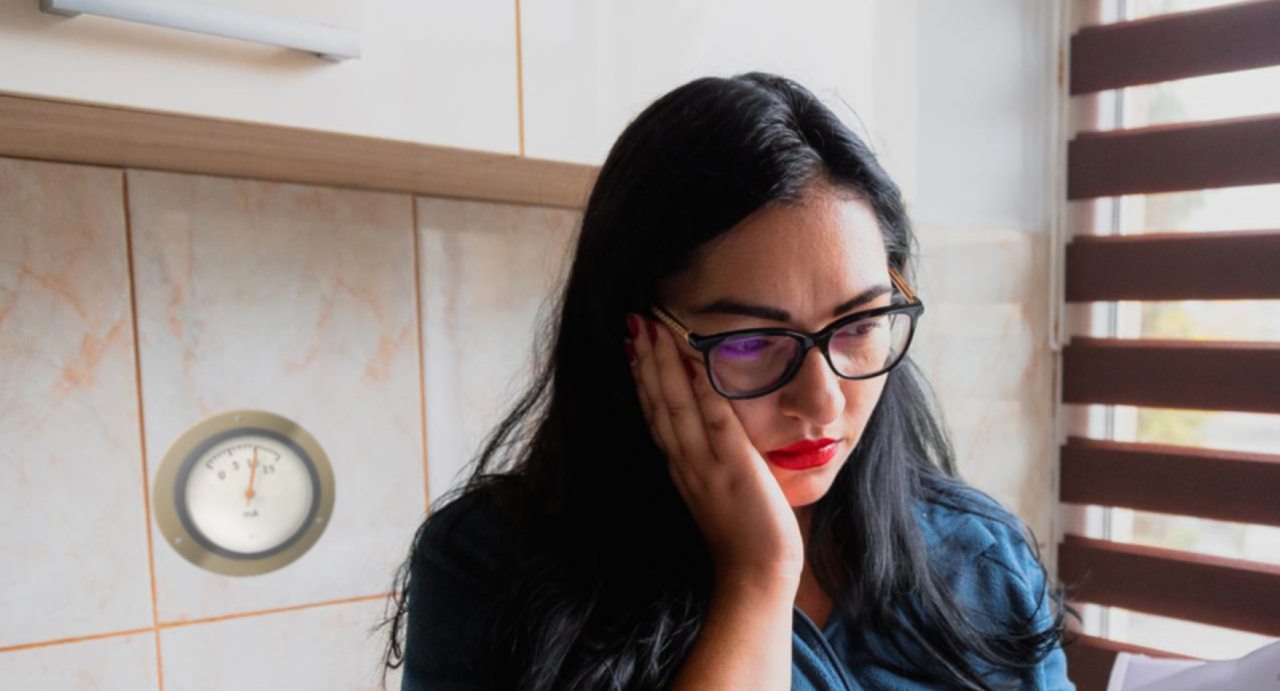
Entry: **10** mA
